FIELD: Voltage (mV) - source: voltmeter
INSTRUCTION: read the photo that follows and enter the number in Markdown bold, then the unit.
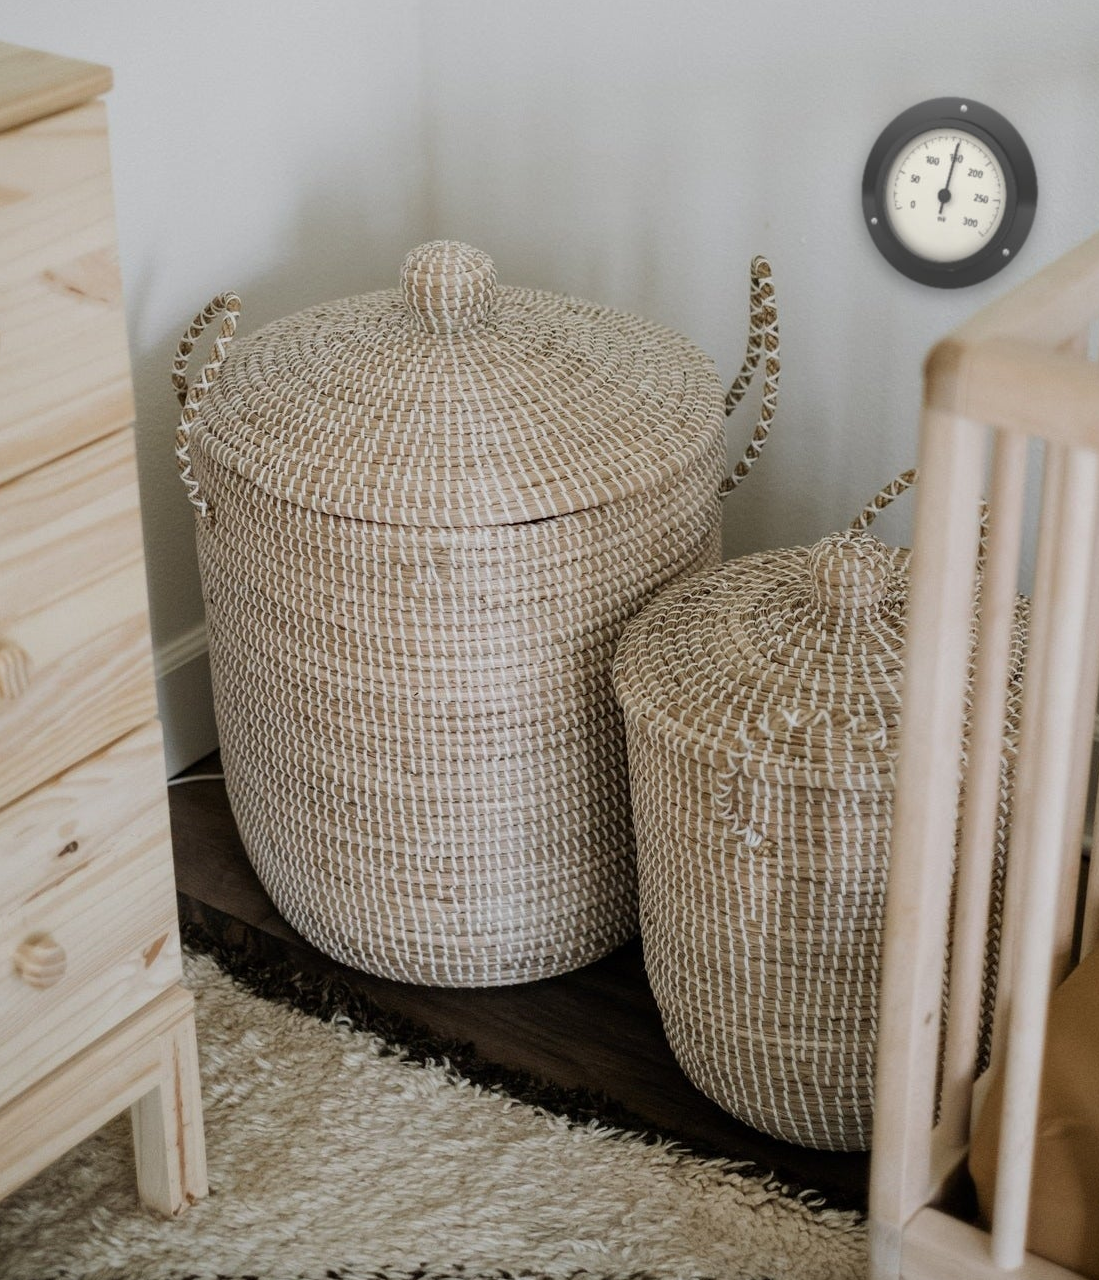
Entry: **150** mV
